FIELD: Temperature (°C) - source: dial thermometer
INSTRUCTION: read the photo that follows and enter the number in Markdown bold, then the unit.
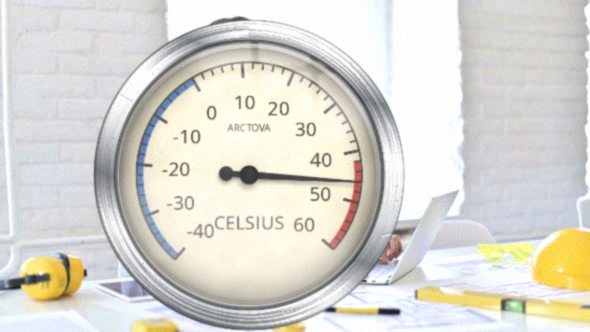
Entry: **46** °C
